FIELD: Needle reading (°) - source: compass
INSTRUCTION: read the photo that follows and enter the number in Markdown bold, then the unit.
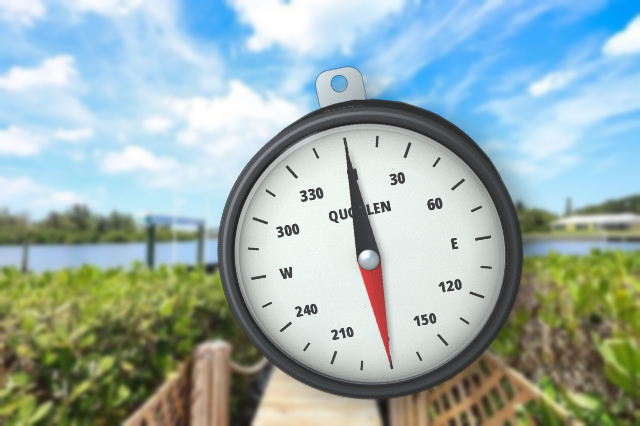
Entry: **180** °
